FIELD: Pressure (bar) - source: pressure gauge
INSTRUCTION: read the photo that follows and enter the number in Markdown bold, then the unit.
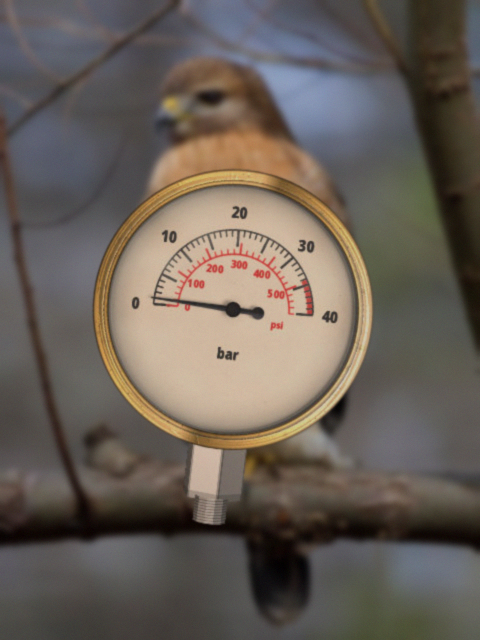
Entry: **1** bar
